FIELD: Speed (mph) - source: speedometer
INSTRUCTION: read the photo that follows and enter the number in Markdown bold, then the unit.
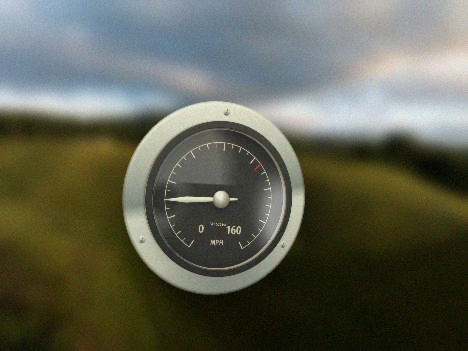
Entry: **30** mph
